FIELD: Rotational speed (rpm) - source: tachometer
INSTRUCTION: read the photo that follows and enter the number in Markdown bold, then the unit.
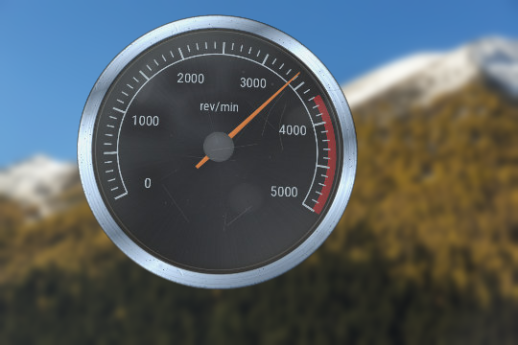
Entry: **3400** rpm
